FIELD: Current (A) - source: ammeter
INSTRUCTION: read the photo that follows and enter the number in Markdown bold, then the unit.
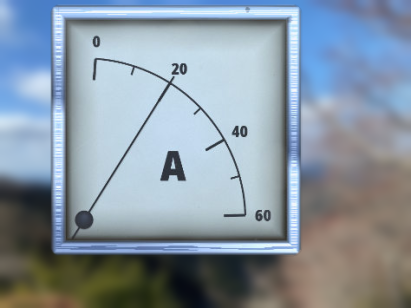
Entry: **20** A
